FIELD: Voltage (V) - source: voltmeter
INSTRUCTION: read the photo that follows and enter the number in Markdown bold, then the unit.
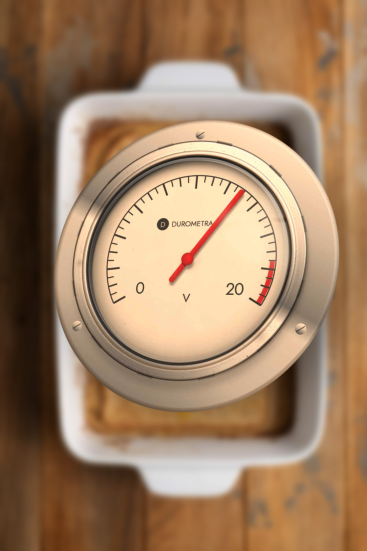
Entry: **13** V
